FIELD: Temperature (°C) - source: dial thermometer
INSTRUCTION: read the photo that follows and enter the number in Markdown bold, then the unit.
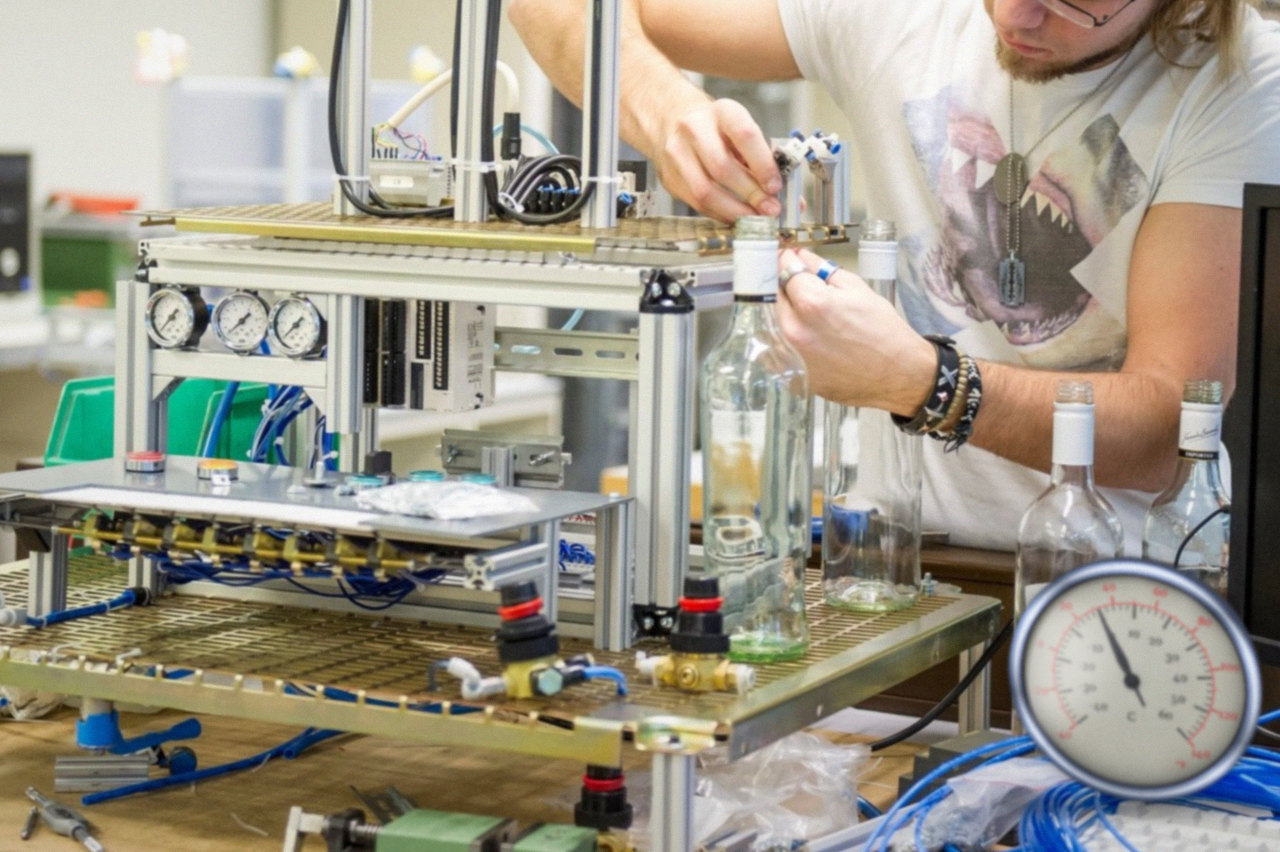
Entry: **0** °C
